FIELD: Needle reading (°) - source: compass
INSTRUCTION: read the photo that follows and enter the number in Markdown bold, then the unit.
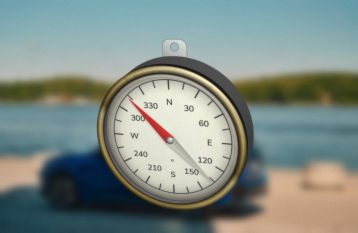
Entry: **315** °
